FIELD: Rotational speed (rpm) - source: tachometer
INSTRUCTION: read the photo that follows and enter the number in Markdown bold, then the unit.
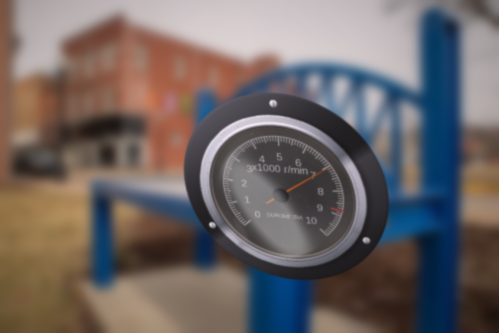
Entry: **7000** rpm
